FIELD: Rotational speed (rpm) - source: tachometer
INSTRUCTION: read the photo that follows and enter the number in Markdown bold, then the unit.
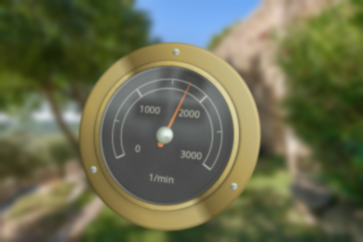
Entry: **1750** rpm
